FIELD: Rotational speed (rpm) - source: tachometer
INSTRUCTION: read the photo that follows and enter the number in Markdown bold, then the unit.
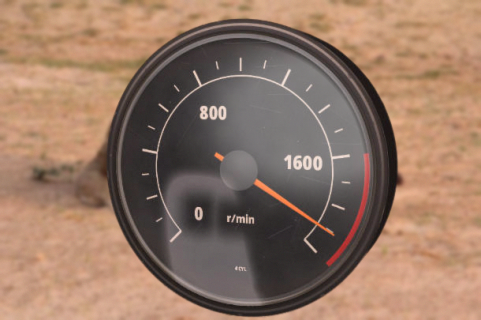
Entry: **1900** rpm
